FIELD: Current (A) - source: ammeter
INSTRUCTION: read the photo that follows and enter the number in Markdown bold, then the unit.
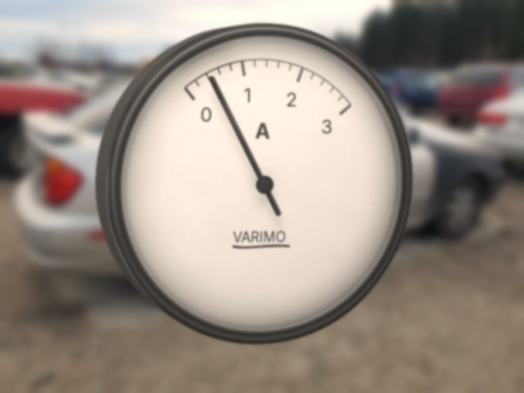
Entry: **0.4** A
